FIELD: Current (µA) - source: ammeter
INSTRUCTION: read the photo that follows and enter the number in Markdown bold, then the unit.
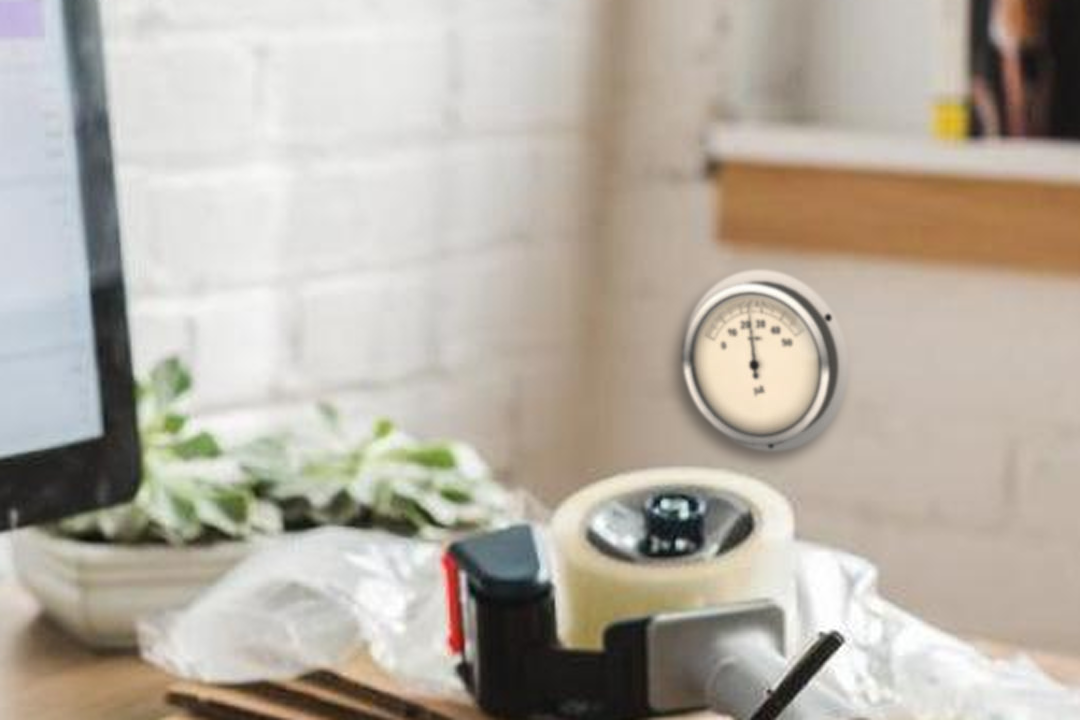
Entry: **25** µA
